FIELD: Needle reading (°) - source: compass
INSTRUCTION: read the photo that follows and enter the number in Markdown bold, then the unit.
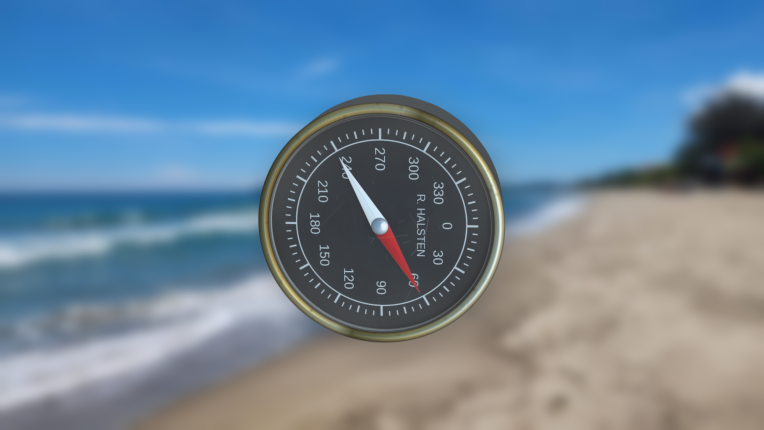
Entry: **60** °
